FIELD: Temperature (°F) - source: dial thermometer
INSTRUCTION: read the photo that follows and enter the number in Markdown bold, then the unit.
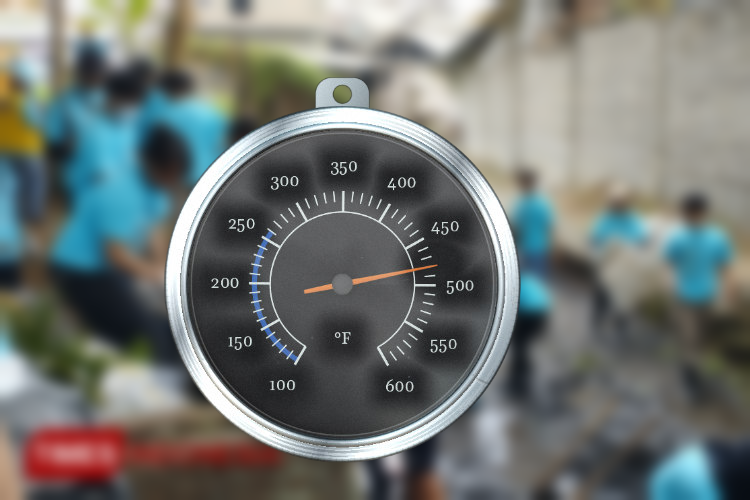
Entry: **480** °F
